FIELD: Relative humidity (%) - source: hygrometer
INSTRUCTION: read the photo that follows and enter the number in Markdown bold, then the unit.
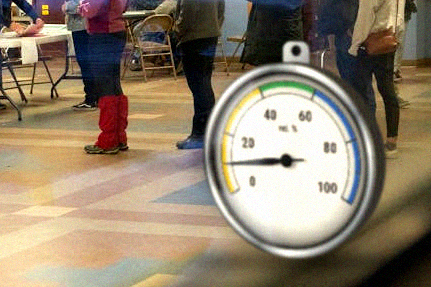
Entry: **10** %
